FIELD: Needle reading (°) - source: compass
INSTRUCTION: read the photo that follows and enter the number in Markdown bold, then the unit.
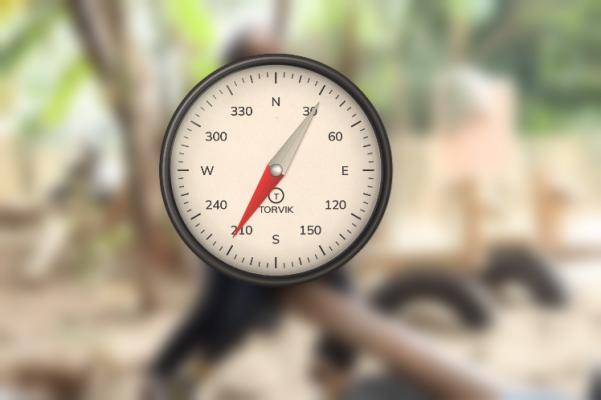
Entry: **212.5** °
